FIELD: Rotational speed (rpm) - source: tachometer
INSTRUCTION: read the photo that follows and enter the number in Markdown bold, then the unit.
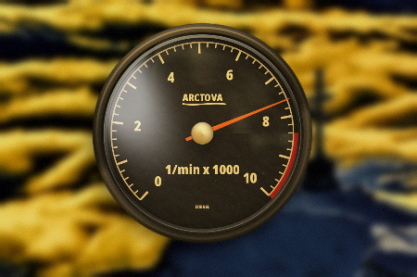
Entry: **7600** rpm
